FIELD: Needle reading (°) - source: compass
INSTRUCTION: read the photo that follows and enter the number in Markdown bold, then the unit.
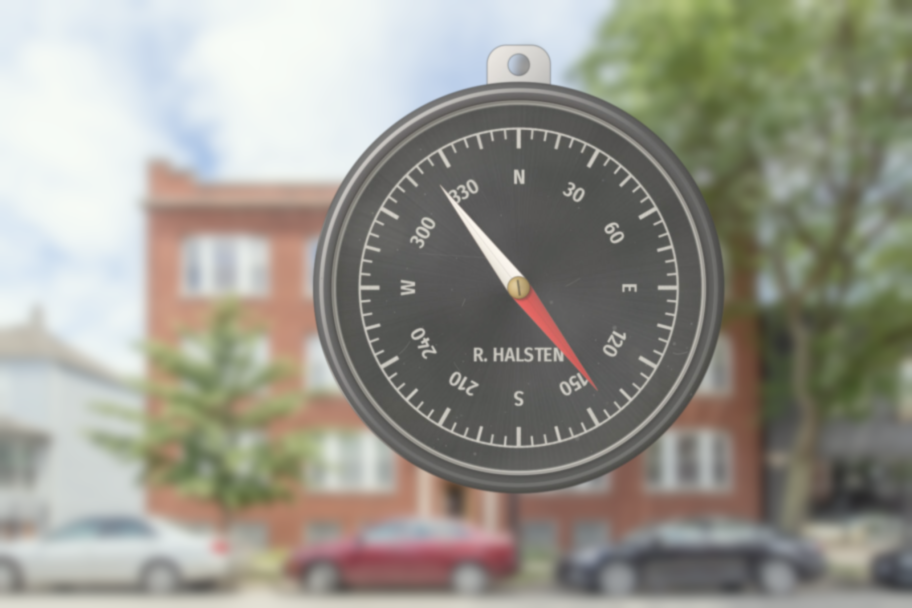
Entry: **142.5** °
